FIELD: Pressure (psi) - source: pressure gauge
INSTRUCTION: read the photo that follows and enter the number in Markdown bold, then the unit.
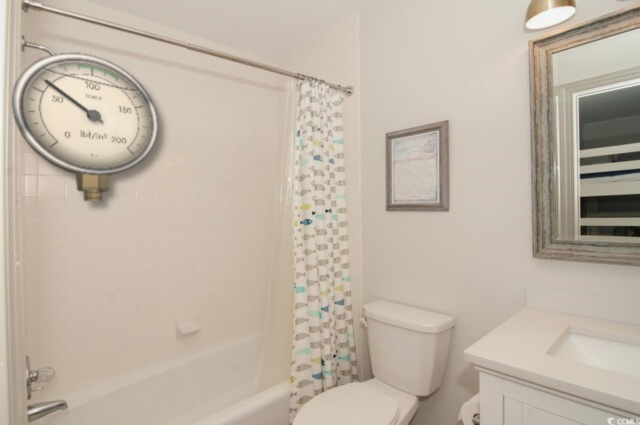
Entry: **60** psi
